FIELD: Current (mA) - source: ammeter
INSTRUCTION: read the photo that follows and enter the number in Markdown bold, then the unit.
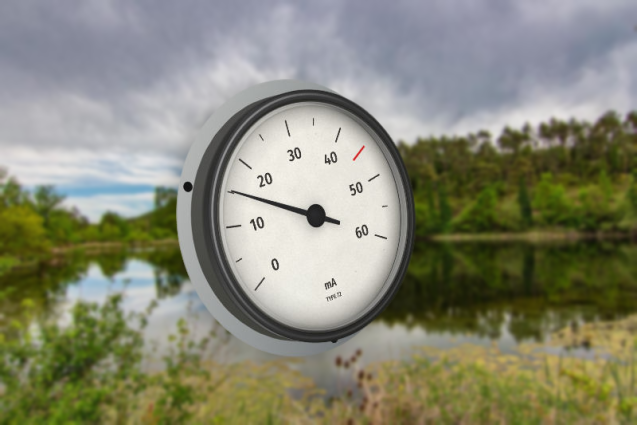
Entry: **15** mA
